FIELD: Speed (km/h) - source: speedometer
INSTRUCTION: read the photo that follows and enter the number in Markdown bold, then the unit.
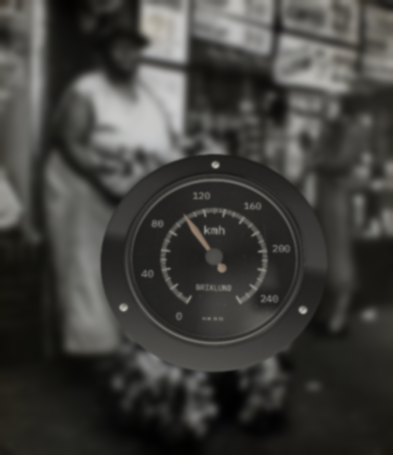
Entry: **100** km/h
